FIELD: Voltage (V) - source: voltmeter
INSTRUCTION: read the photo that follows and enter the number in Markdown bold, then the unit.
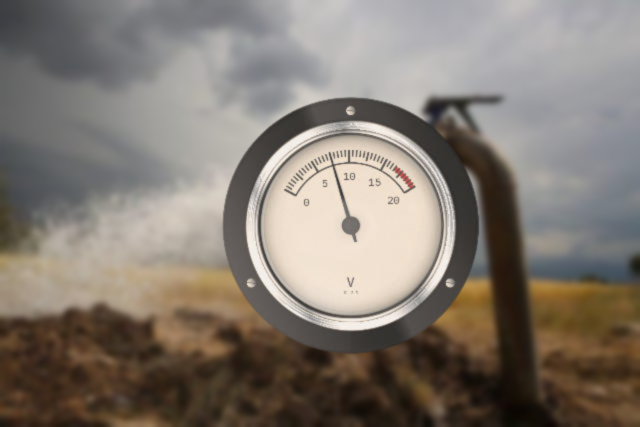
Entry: **7.5** V
